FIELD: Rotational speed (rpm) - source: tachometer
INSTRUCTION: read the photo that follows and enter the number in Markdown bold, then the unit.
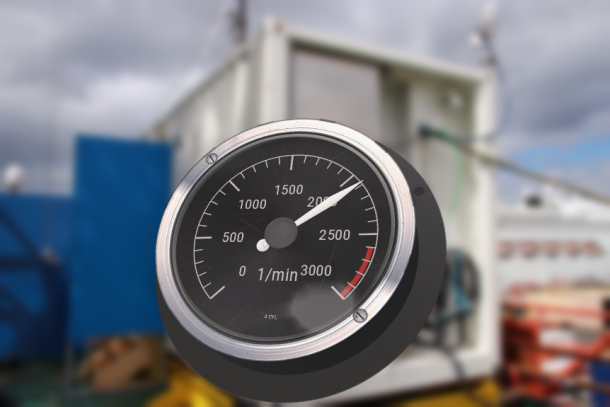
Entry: **2100** rpm
